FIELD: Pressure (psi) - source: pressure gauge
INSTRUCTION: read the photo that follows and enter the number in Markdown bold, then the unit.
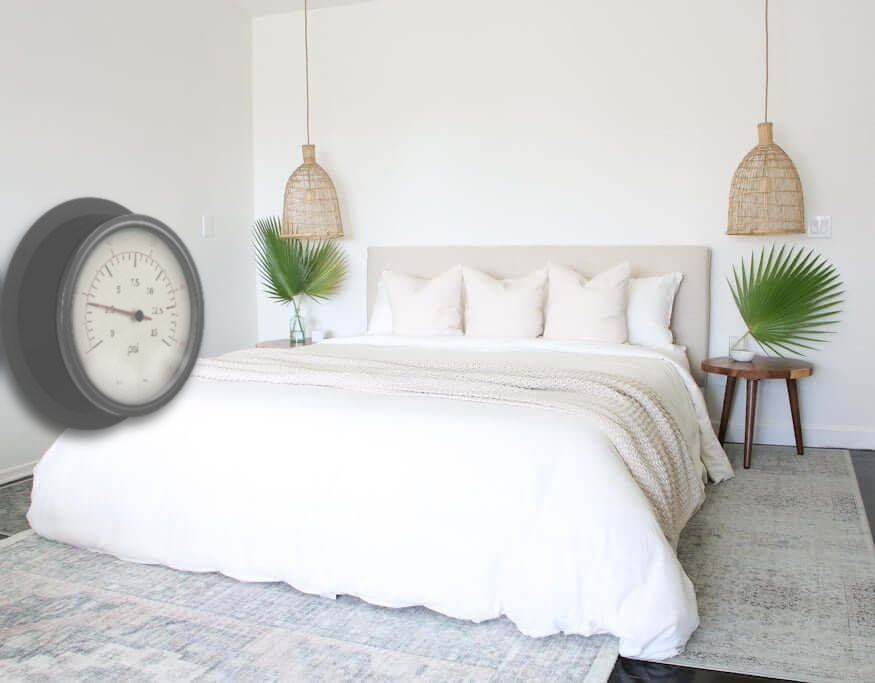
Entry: **2.5** psi
